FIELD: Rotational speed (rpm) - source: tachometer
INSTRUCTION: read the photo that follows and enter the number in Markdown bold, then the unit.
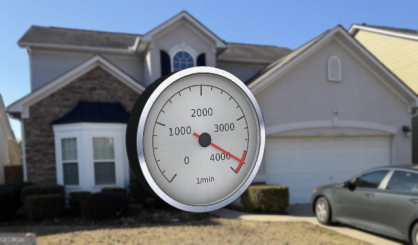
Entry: **3800** rpm
